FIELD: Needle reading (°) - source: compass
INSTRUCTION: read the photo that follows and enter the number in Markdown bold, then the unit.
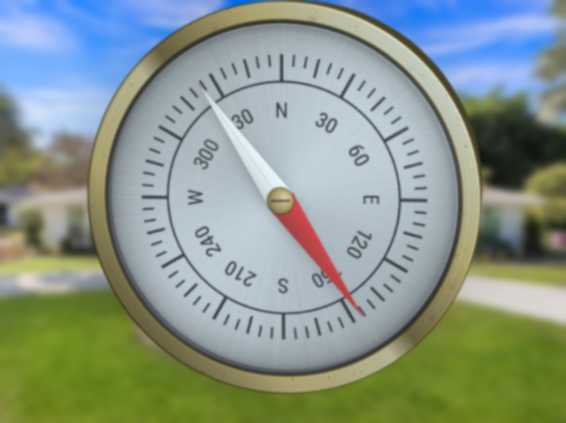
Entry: **145** °
